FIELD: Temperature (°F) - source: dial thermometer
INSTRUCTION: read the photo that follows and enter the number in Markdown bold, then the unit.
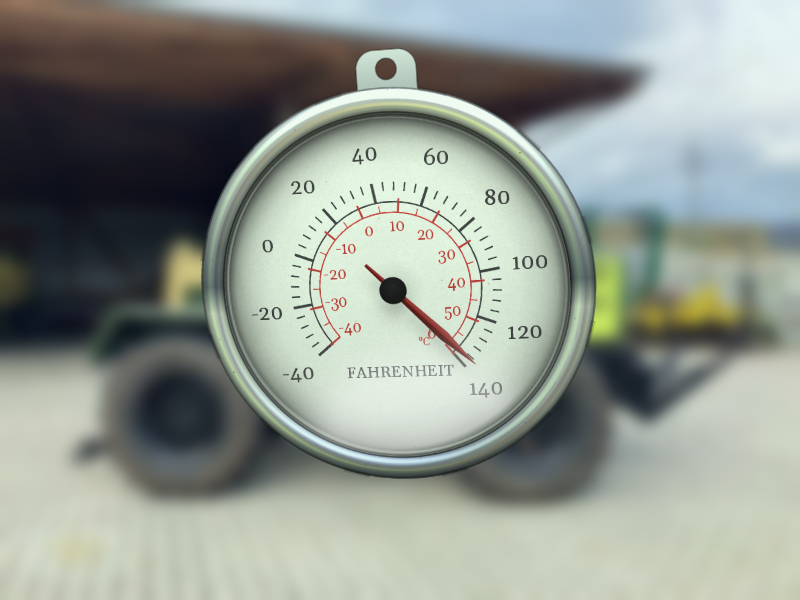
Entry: **136** °F
